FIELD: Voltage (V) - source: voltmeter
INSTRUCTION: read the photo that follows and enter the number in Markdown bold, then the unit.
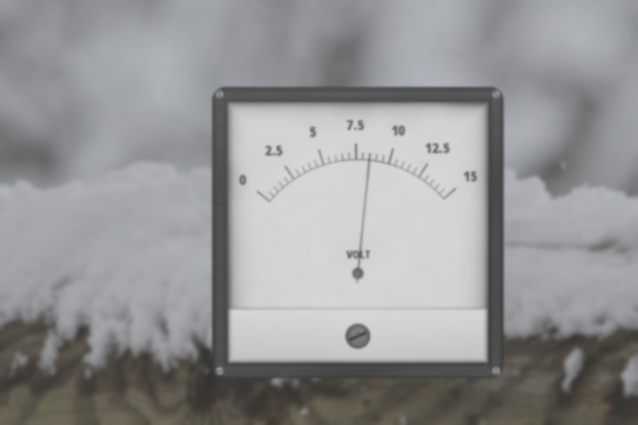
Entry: **8.5** V
